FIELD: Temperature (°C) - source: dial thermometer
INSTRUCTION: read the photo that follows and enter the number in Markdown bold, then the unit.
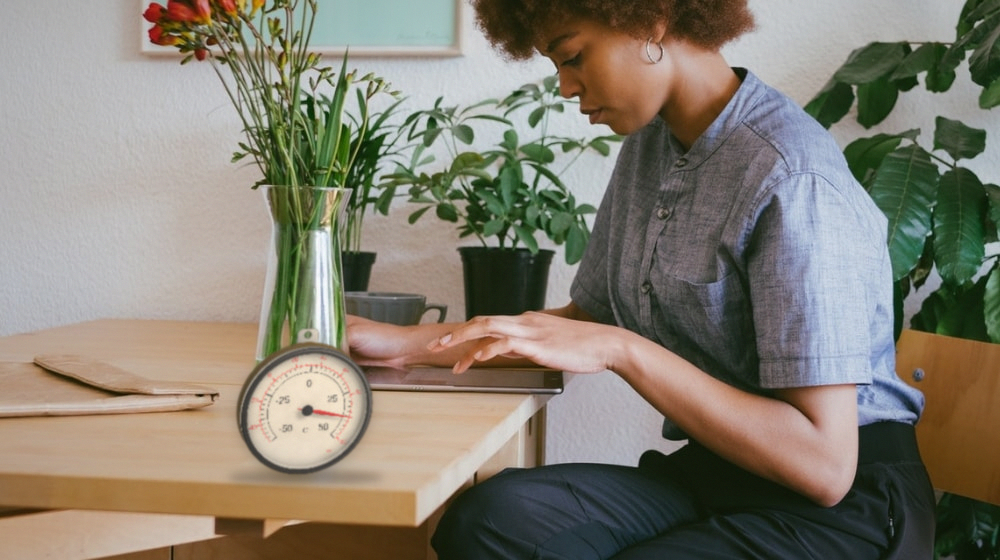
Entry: **37.5** °C
